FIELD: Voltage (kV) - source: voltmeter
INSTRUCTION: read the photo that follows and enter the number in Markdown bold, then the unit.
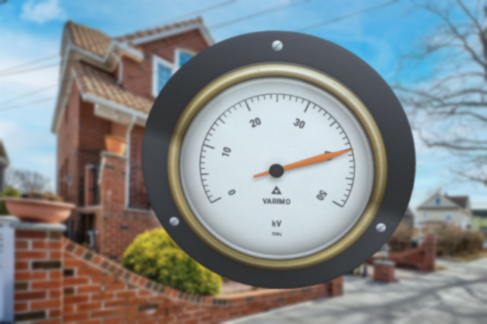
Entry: **40** kV
